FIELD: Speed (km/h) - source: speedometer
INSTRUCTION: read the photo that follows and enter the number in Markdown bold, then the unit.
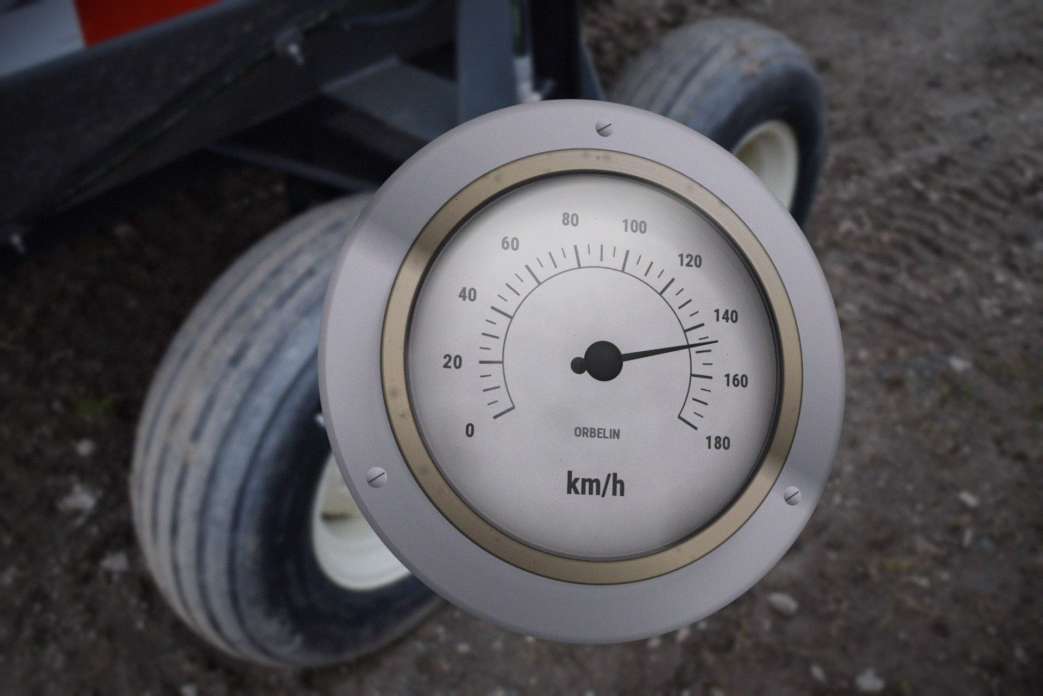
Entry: **147.5** km/h
